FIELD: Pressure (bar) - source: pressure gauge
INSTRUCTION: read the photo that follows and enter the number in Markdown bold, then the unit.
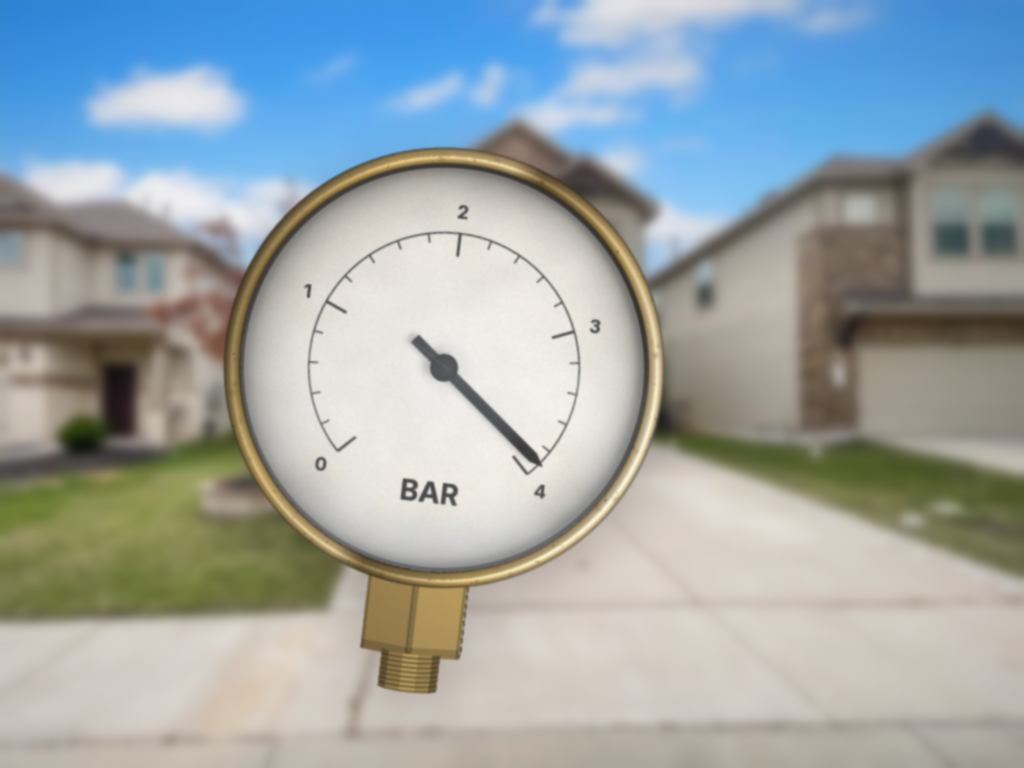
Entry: **3.9** bar
